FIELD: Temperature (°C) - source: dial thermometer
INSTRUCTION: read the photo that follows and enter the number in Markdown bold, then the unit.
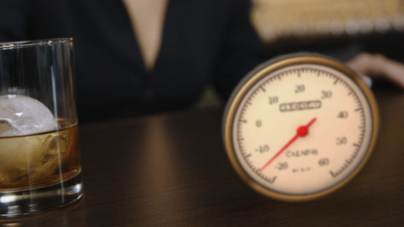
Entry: **-15** °C
